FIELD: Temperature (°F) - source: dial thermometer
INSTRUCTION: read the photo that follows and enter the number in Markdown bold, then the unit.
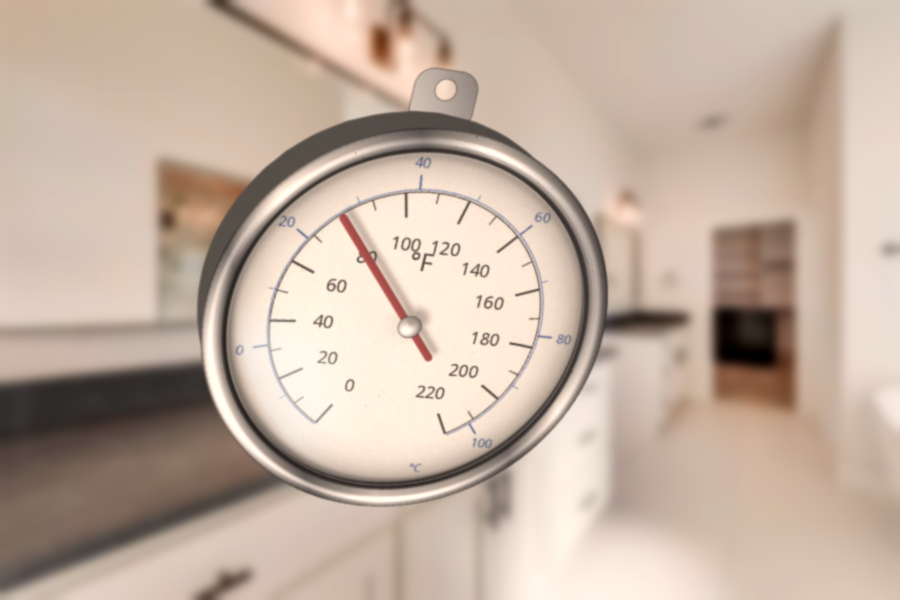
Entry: **80** °F
